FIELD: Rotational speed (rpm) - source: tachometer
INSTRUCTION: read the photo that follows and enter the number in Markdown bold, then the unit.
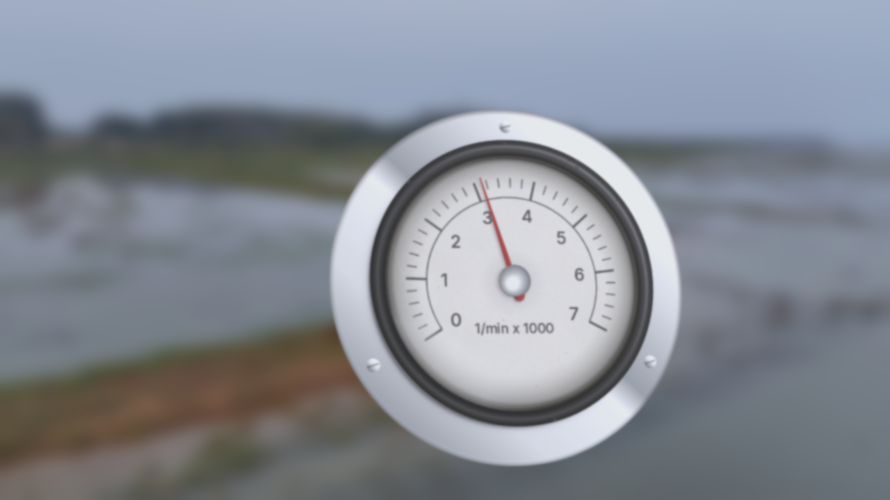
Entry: **3100** rpm
